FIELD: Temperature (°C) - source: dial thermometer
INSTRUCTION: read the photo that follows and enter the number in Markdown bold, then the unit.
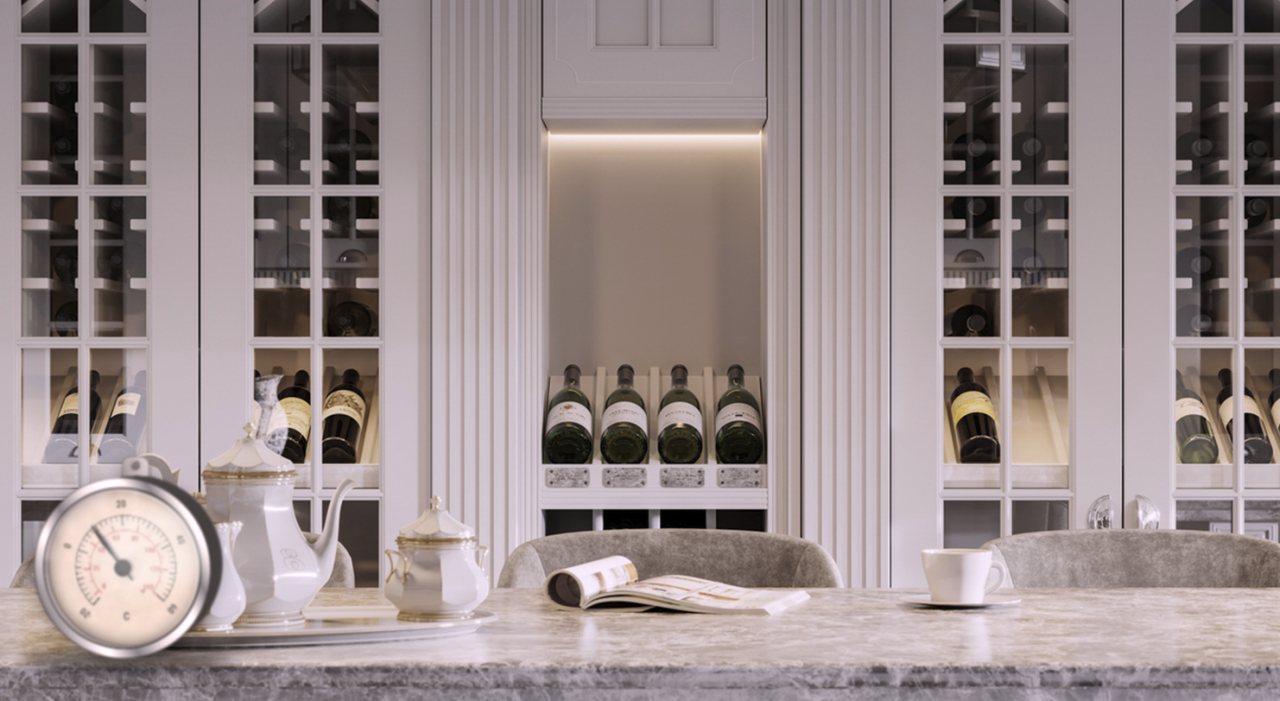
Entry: **10** °C
